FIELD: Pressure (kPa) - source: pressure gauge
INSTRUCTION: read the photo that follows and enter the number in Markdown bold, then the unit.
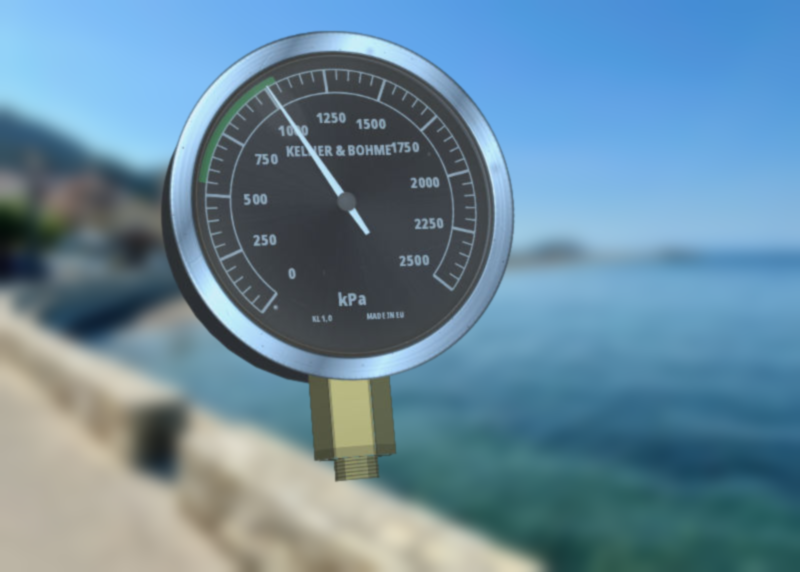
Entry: **1000** kPa
